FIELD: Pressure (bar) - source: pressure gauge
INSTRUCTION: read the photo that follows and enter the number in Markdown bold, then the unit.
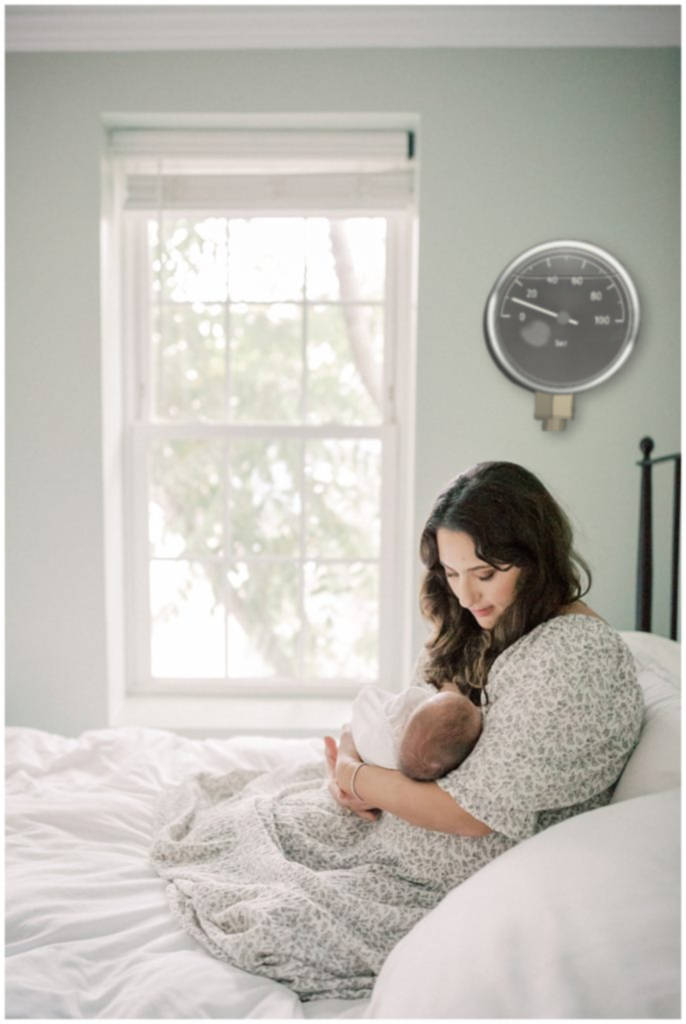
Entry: **10** bar
